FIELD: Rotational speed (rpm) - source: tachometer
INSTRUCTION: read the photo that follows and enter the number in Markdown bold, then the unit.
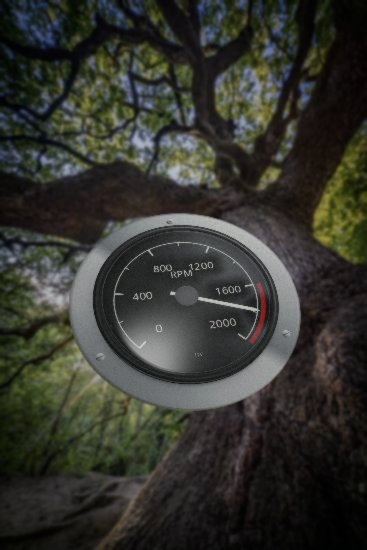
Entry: **1800** rpm
